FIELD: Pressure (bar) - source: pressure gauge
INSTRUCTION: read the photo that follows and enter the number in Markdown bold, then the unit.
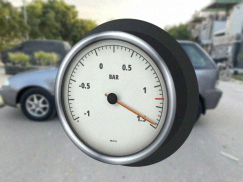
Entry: **1.45** bar
